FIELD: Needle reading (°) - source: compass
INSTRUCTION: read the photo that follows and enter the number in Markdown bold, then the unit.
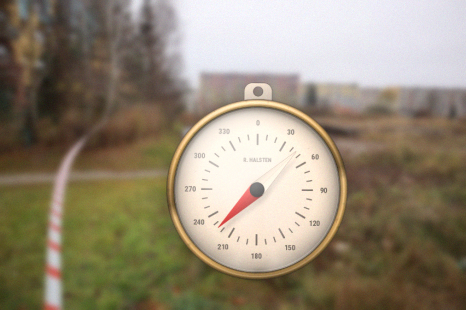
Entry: **225** °
